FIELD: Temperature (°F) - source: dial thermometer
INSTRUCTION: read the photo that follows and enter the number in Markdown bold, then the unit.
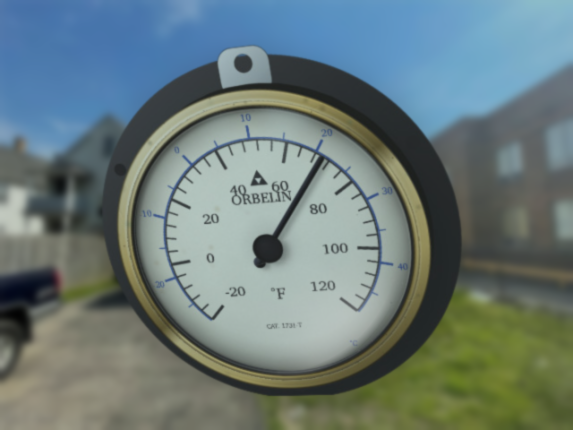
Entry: **70** °F
